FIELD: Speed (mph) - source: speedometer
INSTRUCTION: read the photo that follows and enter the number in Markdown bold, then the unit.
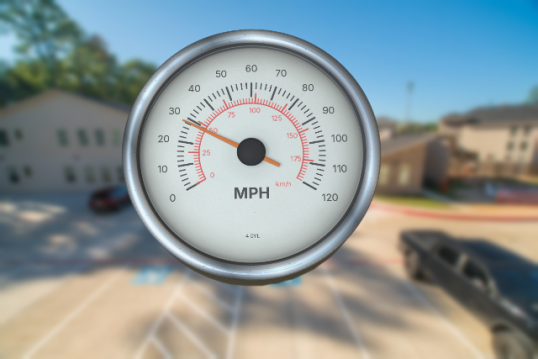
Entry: **28** mph
